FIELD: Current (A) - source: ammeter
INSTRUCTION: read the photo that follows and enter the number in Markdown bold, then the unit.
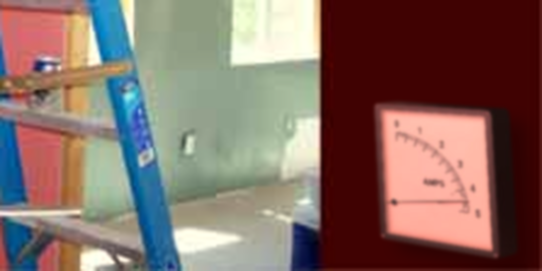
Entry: **4.5** A
